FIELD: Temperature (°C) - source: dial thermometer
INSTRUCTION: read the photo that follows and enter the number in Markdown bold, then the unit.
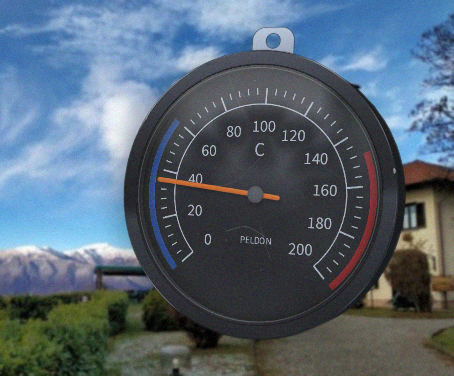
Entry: **36** °C
